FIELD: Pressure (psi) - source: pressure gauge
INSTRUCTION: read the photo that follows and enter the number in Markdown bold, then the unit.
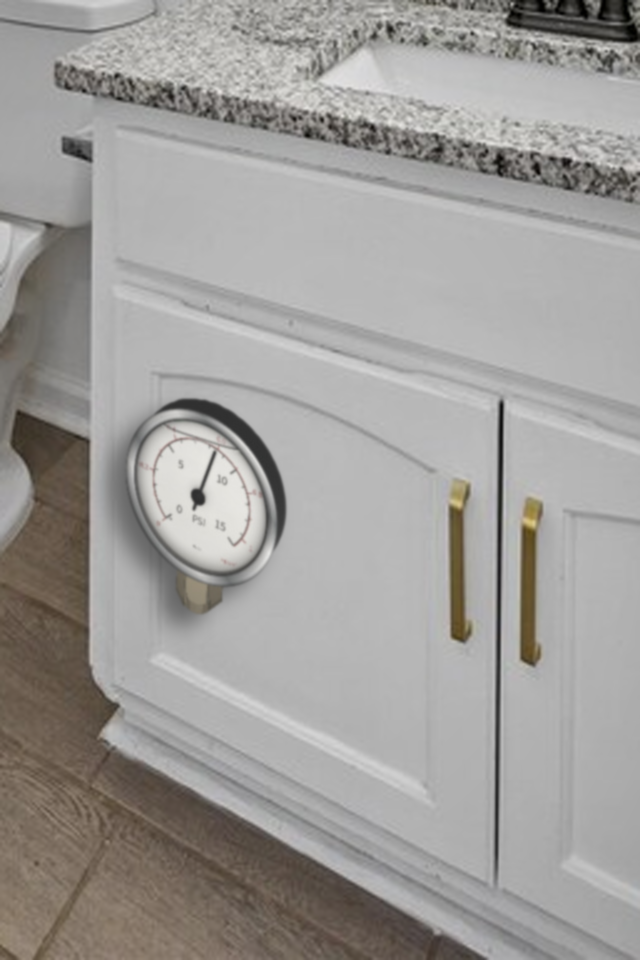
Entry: **8.5** psi
